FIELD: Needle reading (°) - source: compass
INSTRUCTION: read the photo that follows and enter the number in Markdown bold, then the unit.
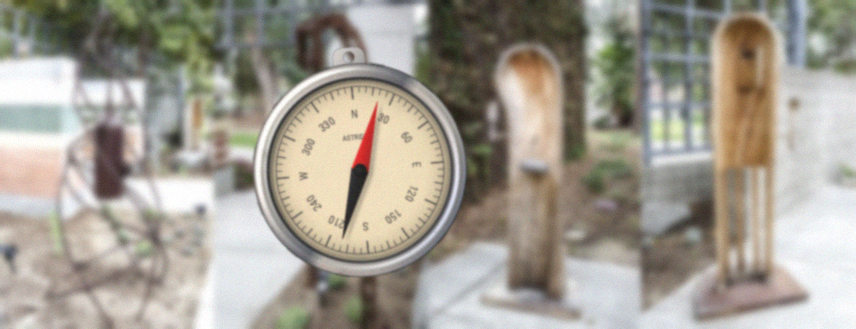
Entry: **20** °
